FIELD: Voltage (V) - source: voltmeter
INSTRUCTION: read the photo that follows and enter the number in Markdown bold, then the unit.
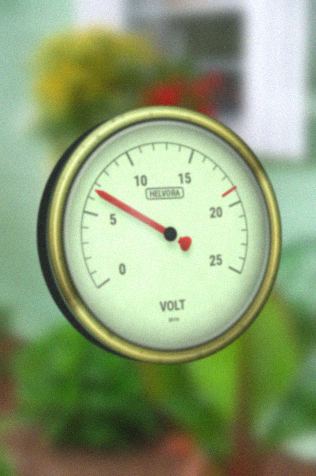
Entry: **6.5** V
